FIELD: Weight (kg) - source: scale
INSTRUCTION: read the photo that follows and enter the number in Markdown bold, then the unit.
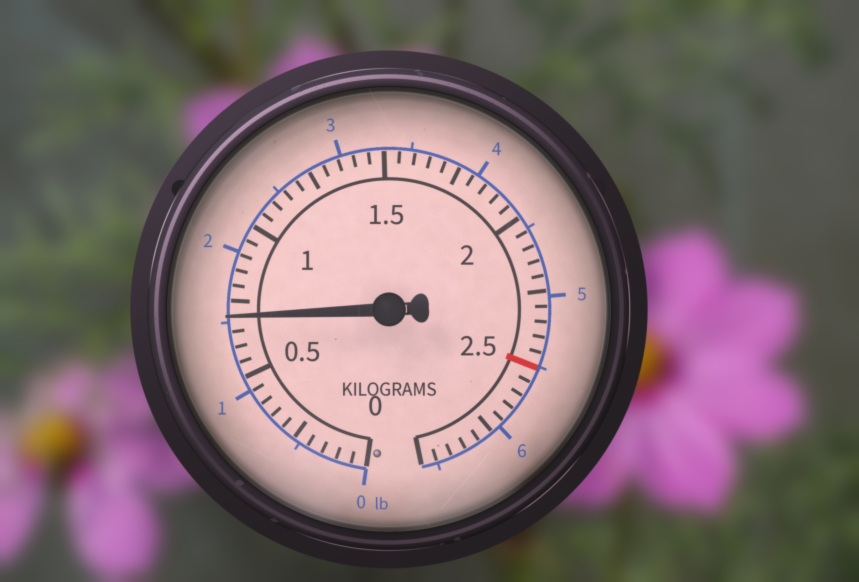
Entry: **0.7** kg
